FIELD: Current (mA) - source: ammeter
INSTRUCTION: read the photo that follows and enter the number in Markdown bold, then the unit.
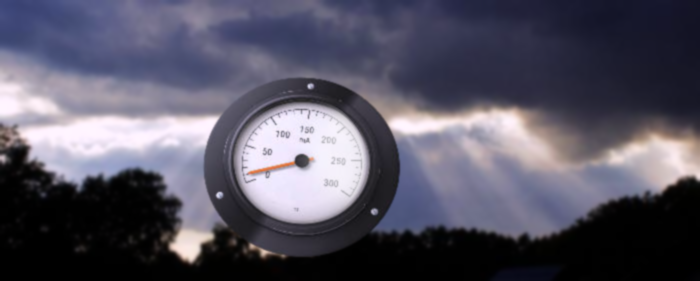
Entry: **10** mA
